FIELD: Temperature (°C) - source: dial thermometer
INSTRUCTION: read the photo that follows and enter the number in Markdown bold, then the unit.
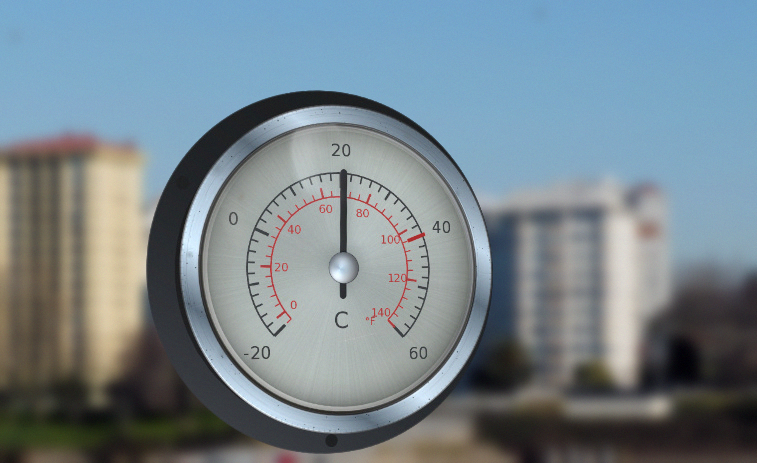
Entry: **20** °C
